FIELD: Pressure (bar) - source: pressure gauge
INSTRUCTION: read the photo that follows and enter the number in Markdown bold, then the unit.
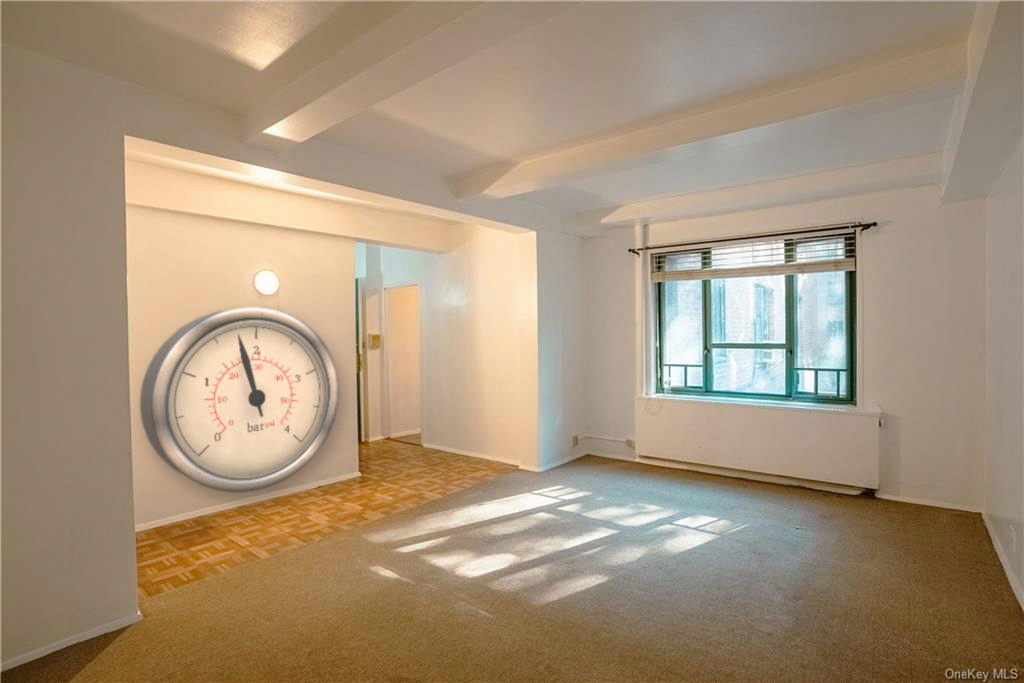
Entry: **1.75** bar
